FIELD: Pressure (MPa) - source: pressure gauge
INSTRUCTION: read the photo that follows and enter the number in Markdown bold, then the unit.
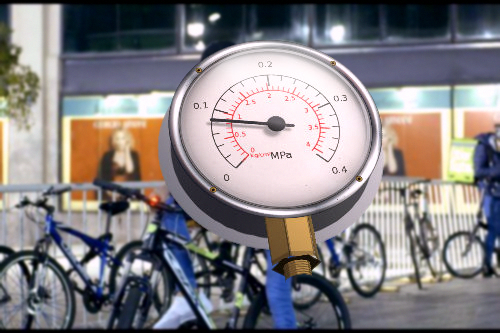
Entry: **0.08** MPa
